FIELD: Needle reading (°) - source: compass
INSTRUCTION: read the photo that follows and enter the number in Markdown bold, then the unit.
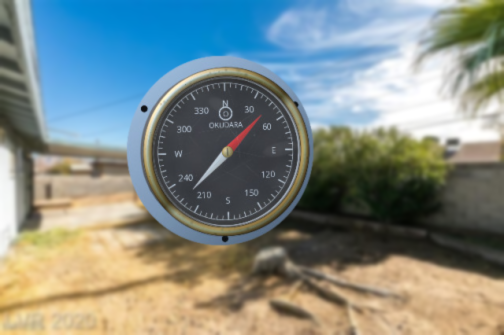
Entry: **45** °
